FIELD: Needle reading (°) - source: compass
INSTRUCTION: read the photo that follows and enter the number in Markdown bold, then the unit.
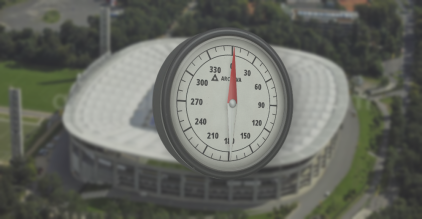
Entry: **0** °
